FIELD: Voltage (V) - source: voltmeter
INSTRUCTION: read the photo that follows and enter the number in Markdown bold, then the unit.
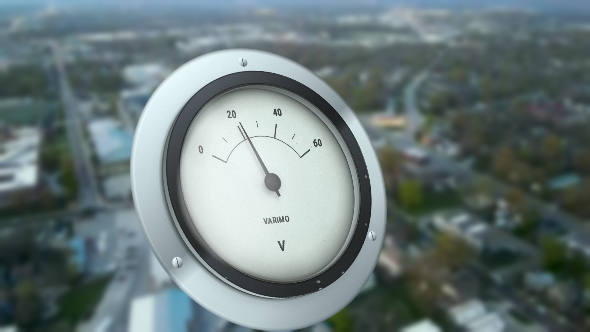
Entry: **20** V
